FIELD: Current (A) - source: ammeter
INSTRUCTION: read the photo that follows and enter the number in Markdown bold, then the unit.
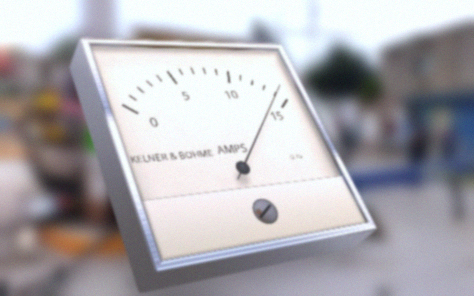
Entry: **14** A
